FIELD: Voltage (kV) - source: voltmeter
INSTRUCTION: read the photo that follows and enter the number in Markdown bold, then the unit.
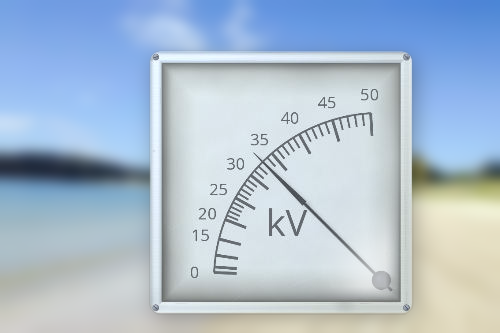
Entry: **33** kV
